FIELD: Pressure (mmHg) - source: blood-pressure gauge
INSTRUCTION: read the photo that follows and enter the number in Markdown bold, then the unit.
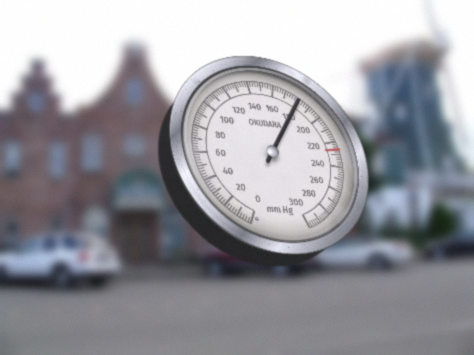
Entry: **180** mmHg
